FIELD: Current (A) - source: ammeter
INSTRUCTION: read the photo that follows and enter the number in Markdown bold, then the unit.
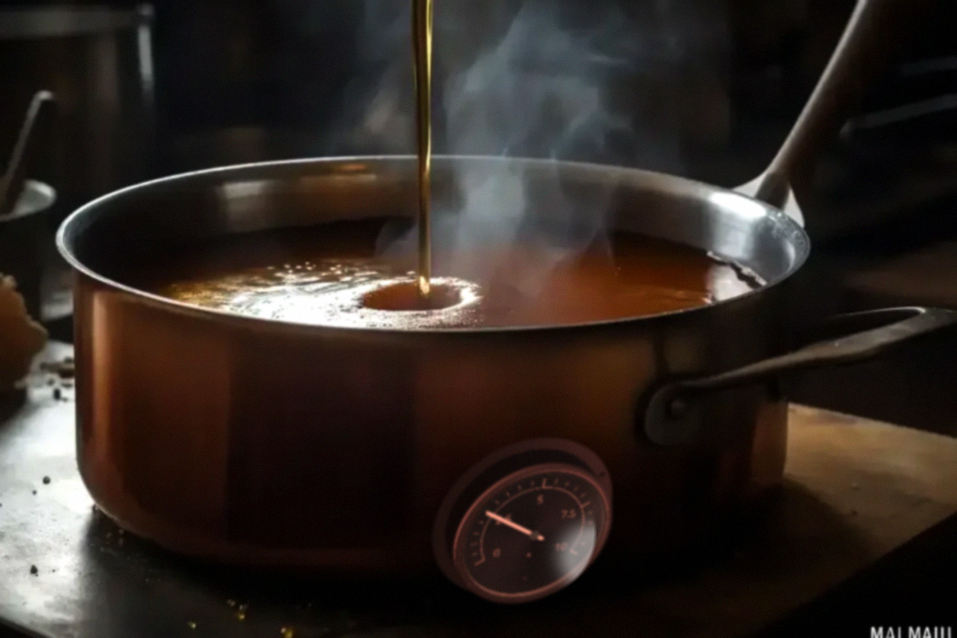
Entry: **2.5** A
